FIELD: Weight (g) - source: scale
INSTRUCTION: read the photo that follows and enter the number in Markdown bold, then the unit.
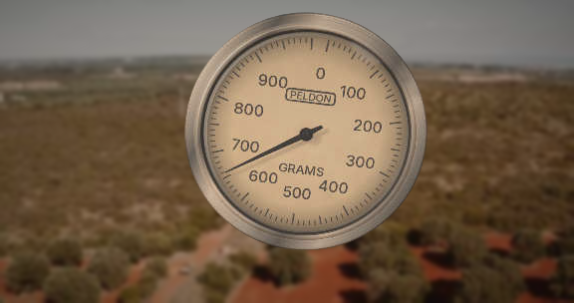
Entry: **660** g
